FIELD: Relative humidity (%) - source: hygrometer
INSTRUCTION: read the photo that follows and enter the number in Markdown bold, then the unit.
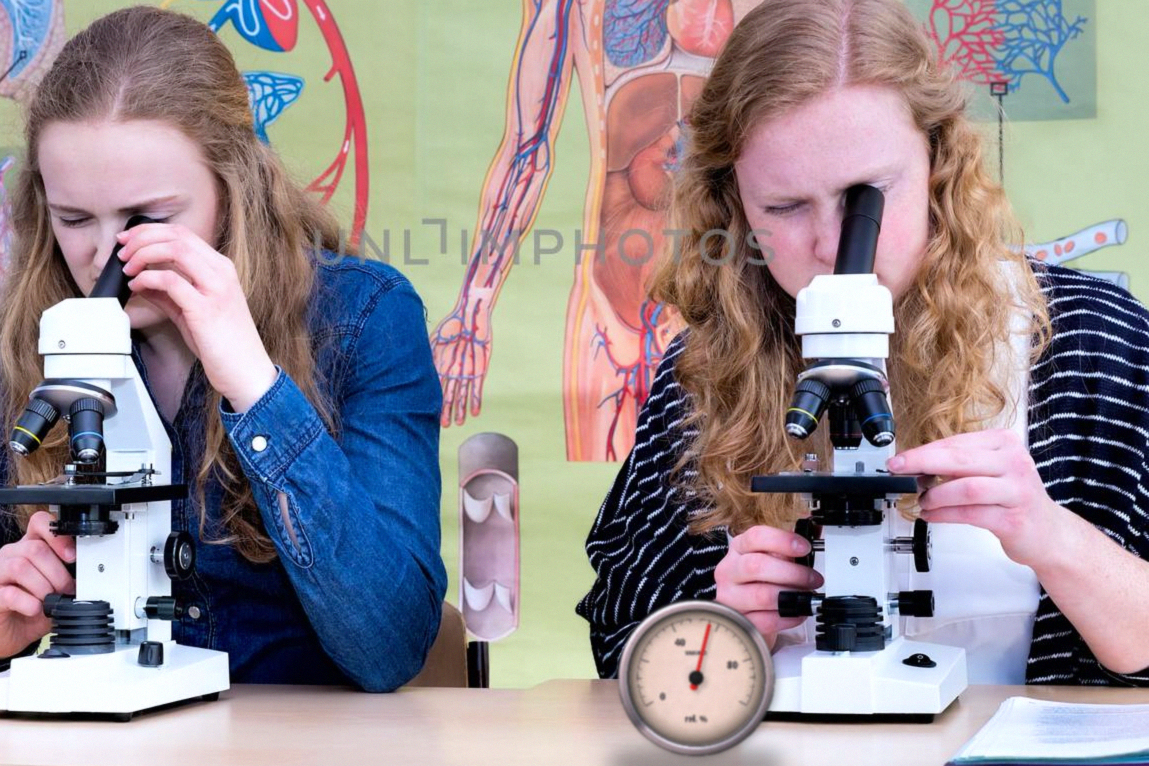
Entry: **56** %
